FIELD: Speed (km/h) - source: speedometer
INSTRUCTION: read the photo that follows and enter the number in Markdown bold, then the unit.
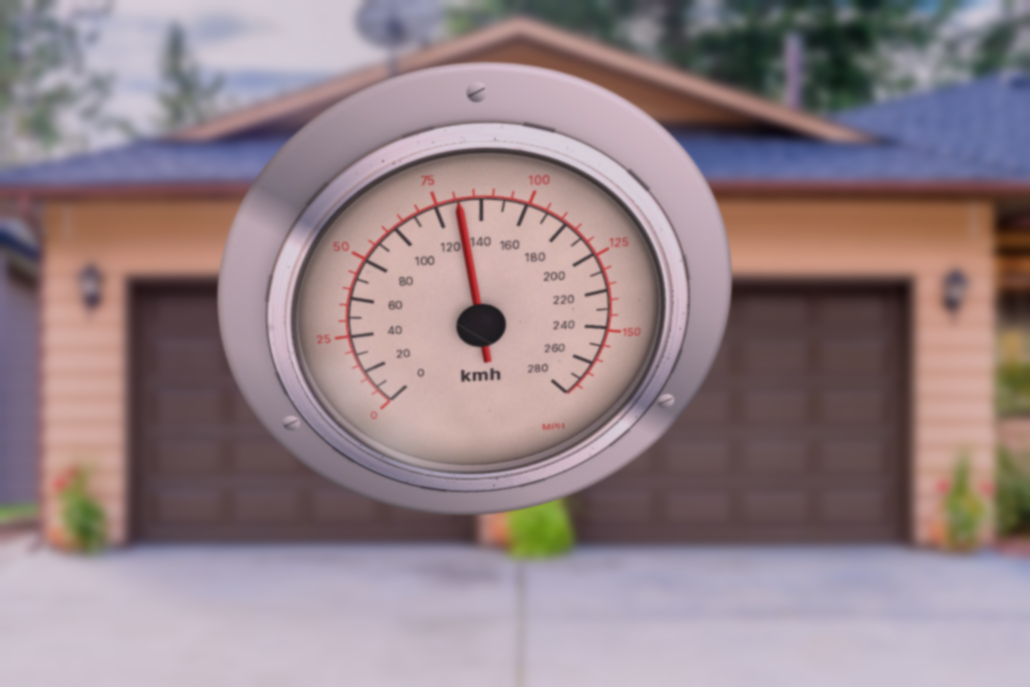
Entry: **130** km/h
